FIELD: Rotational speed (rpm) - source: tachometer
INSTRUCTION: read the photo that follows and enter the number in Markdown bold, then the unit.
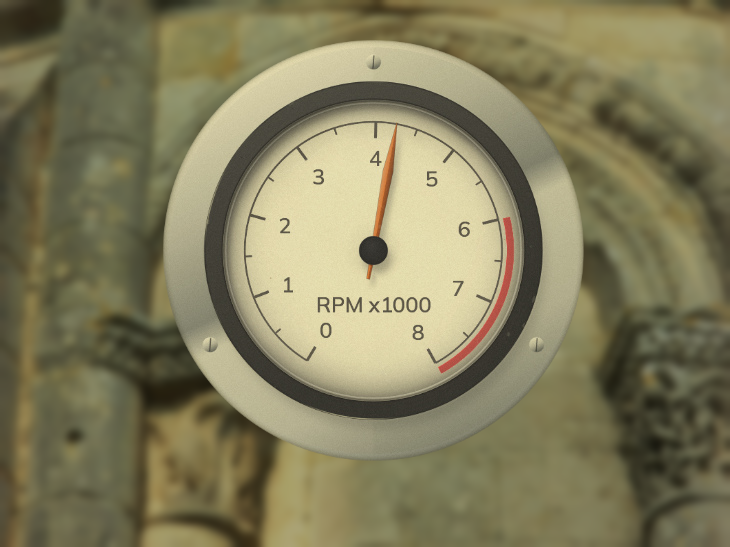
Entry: **4250** rpm
